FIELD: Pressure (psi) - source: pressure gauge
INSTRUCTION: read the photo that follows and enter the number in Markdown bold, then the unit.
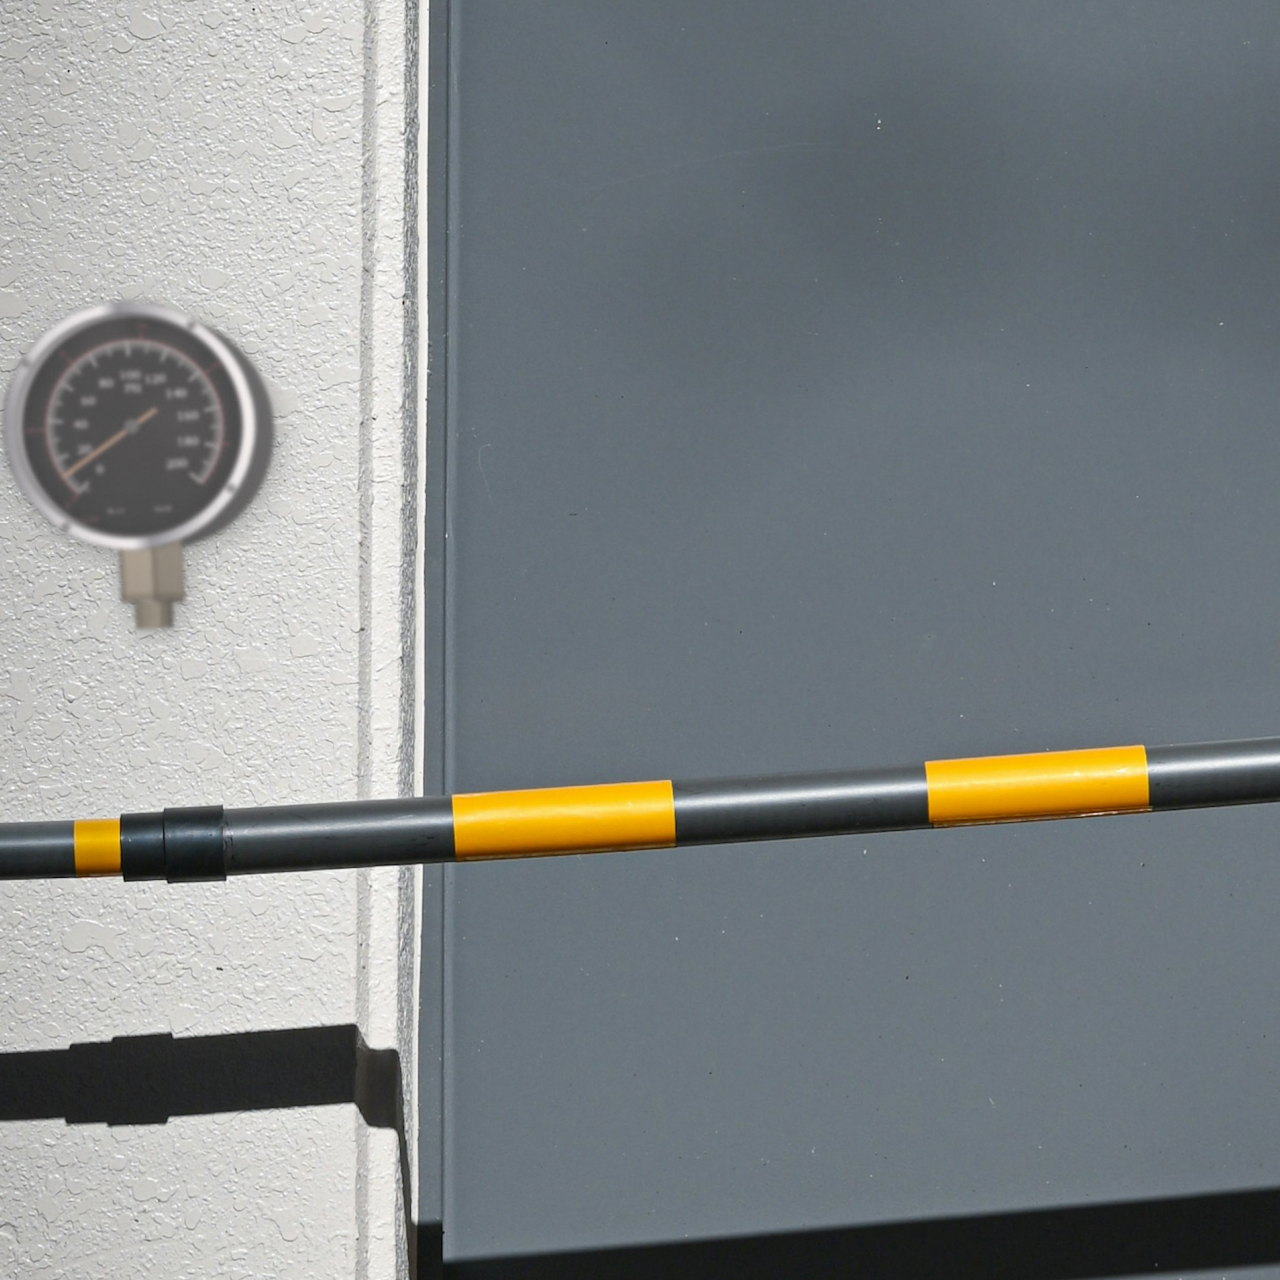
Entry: **10** psi
